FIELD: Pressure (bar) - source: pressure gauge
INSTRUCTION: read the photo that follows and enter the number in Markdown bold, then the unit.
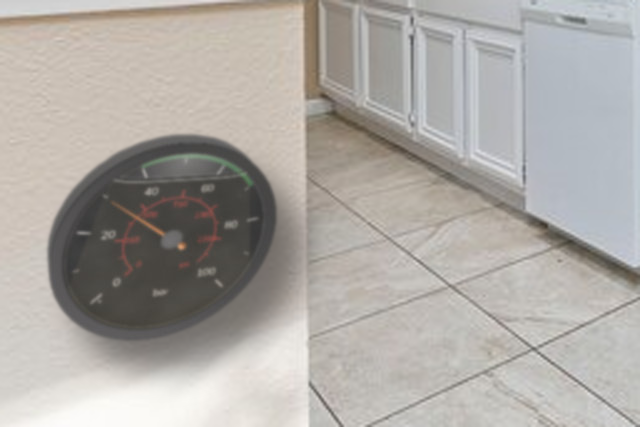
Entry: **30** bar
